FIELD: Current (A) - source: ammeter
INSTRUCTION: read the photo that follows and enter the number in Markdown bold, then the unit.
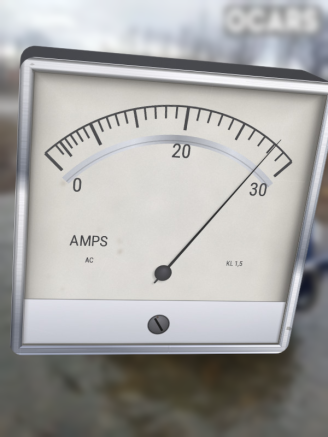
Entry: **28** A
